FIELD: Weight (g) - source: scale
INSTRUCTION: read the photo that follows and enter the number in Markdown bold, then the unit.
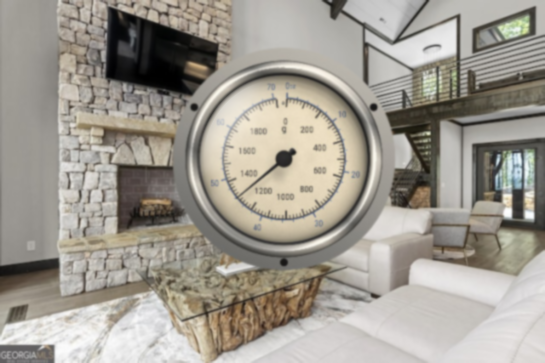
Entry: **1300** g
